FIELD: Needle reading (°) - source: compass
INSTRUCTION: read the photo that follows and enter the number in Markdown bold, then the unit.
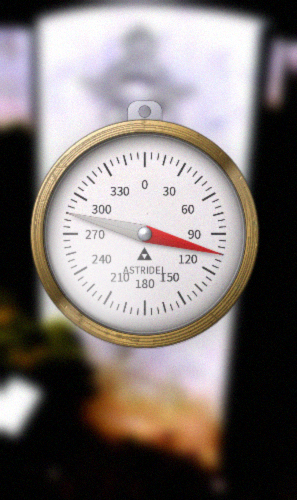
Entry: **105** °
